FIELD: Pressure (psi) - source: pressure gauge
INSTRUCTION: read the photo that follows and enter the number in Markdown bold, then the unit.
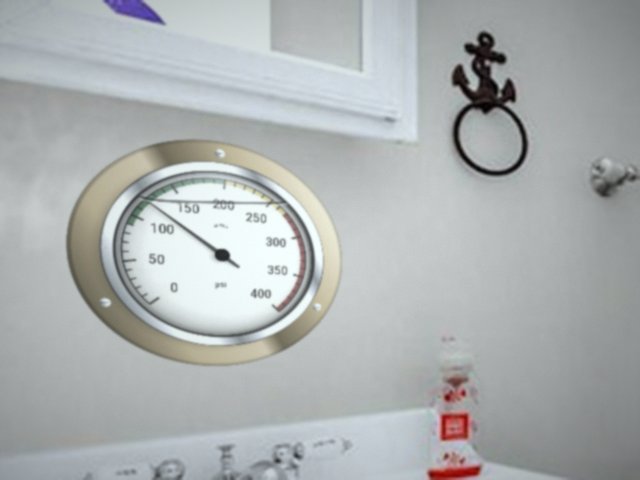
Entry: **120** psi
